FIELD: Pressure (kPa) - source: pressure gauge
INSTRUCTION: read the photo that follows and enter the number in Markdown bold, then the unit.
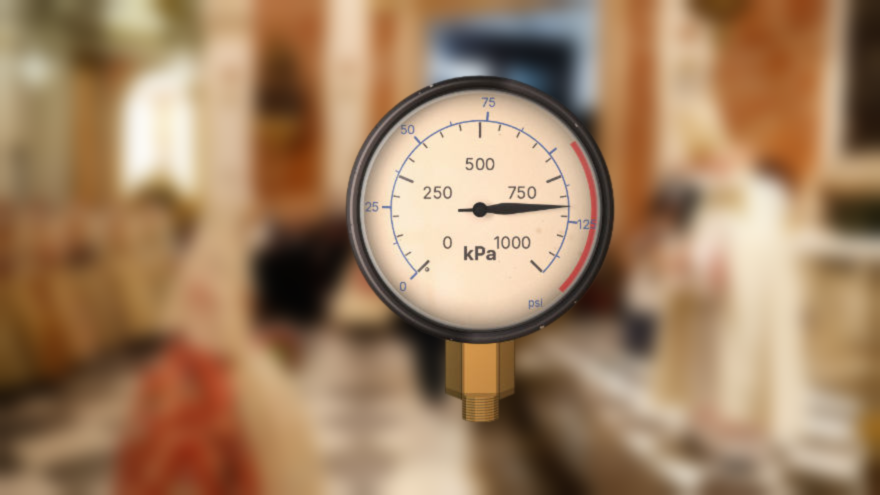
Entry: **825** kPa
